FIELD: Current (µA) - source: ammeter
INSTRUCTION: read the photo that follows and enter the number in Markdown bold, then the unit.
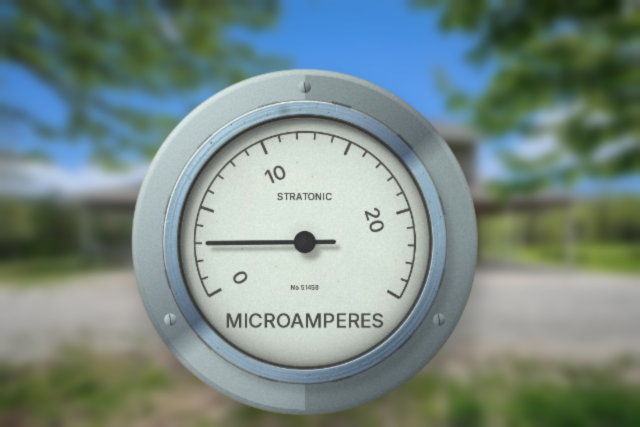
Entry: **3** µA
